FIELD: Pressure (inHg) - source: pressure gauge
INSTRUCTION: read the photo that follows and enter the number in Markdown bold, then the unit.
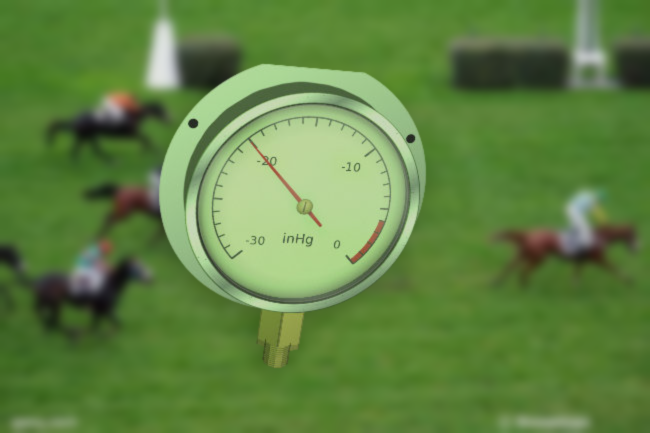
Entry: **-20** inHg
